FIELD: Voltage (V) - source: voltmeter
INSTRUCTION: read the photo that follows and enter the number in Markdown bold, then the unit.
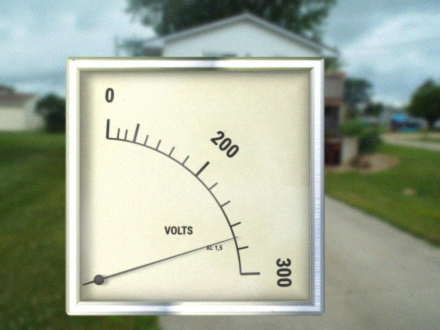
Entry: **270** V
